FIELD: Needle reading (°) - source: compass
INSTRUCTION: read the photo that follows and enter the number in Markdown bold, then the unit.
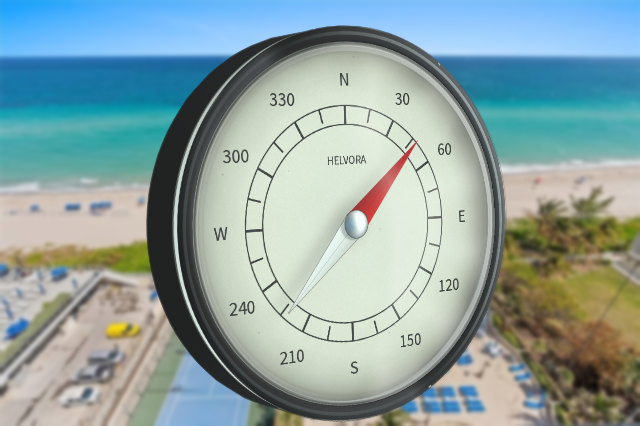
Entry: **45** °
